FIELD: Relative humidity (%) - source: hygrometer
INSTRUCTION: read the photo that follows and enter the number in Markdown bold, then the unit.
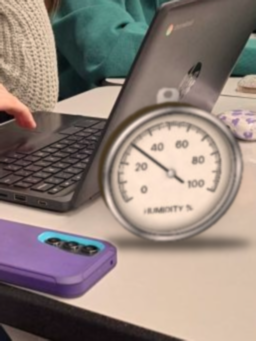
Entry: **30** %
